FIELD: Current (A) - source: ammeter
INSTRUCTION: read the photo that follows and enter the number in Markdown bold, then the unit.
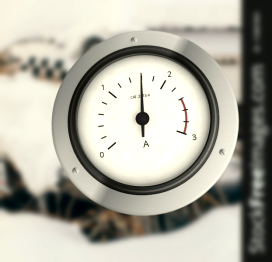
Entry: **1.6** A
